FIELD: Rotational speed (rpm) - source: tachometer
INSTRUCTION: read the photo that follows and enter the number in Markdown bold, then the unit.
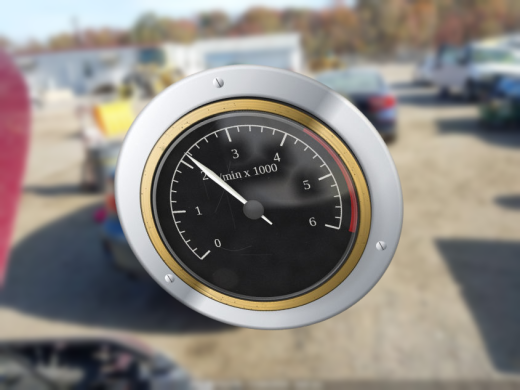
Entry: **2200** rpm
